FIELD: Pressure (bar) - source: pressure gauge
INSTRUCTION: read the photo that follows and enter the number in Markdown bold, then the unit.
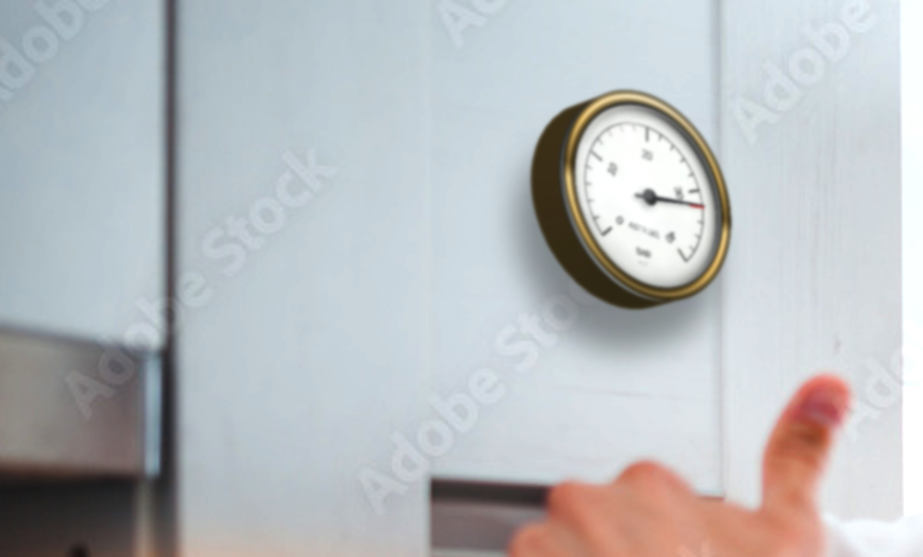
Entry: **32** bar
